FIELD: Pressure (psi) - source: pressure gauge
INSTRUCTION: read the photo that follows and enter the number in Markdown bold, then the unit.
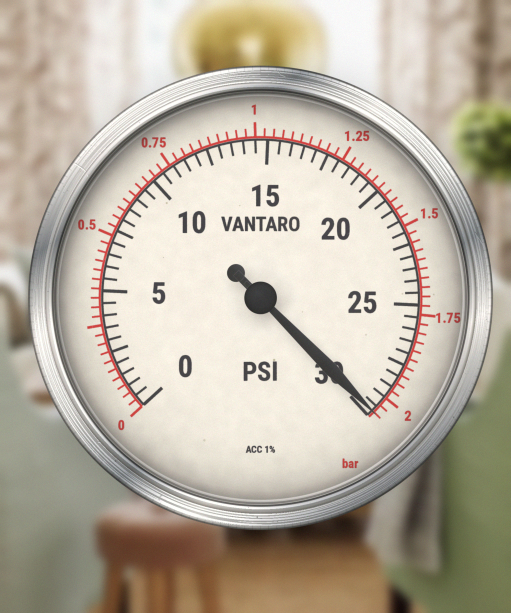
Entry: **29.75** psi
